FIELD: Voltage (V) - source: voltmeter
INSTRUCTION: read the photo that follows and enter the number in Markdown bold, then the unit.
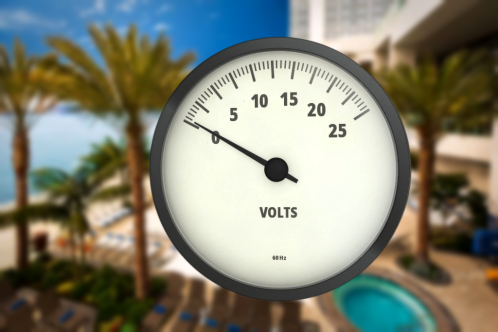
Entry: **0.5** V
